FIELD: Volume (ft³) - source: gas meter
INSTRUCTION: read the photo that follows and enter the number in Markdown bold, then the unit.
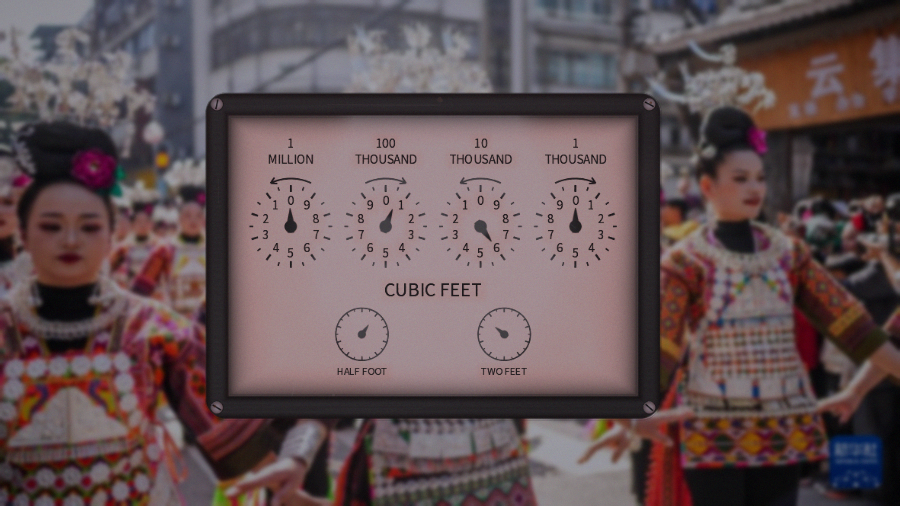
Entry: **6000** ft³
